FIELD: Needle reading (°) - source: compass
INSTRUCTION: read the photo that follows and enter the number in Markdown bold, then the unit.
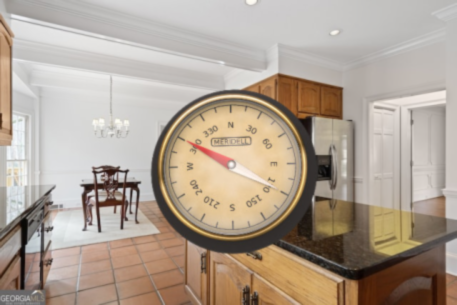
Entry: **300** °
